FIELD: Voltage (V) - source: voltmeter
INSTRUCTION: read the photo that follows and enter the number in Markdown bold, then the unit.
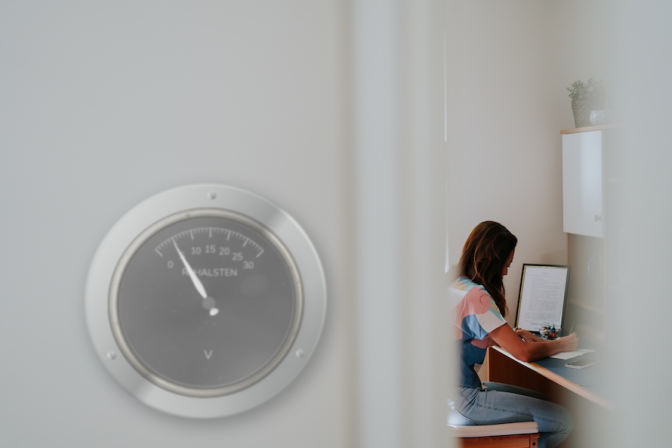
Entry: **5** V
